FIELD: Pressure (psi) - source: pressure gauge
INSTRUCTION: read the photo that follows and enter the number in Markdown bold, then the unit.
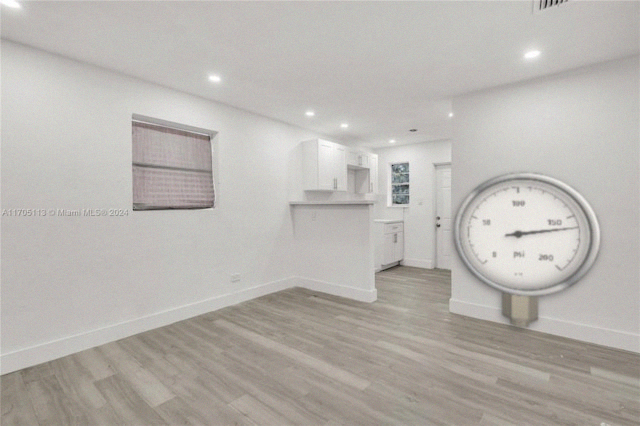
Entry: **160** psi
